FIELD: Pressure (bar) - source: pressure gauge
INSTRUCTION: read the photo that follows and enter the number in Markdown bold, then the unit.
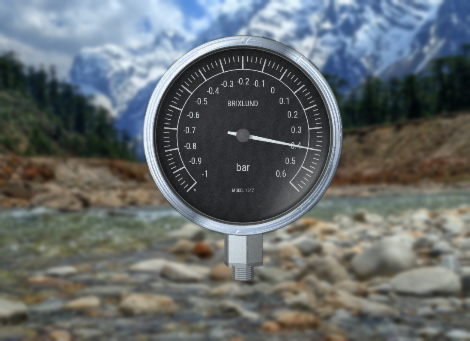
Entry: **0.4** bar
